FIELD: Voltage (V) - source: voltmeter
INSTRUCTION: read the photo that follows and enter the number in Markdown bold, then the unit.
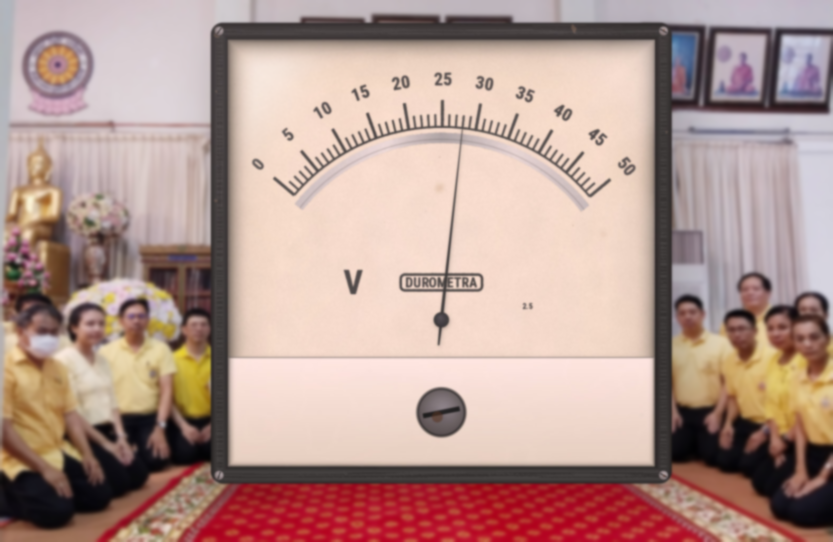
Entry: **28** V
